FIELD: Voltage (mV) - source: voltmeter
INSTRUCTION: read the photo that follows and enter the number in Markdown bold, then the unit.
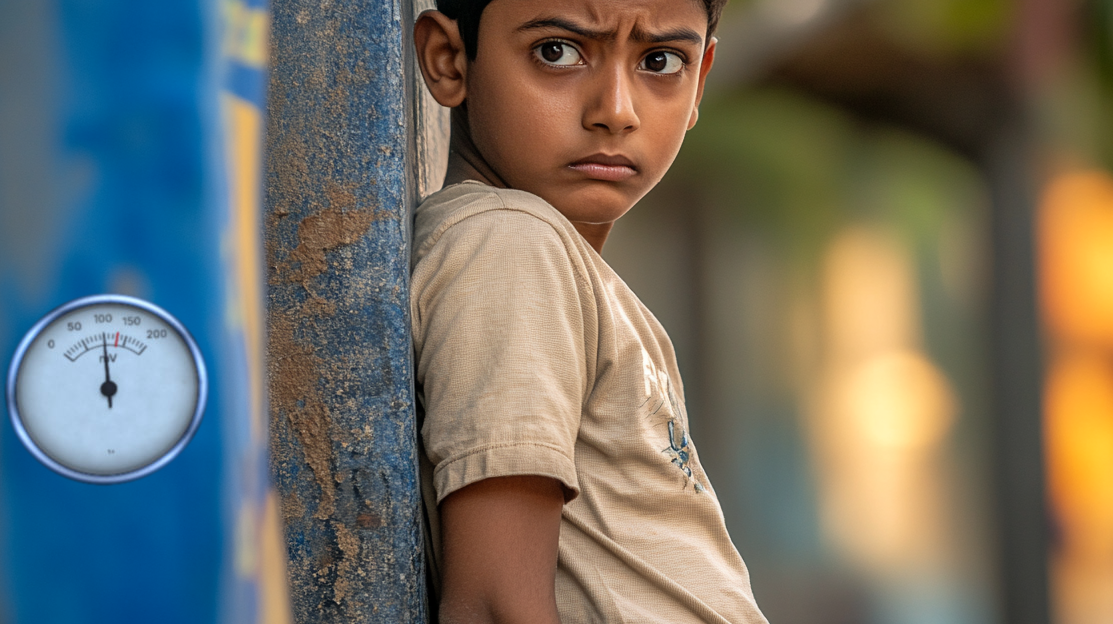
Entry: **100** mV
